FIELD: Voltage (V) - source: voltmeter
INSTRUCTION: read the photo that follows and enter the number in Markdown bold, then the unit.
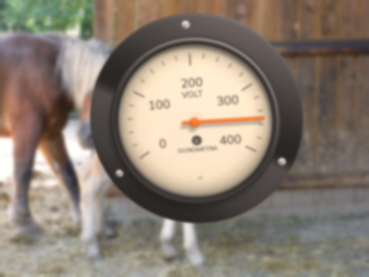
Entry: **350** V
